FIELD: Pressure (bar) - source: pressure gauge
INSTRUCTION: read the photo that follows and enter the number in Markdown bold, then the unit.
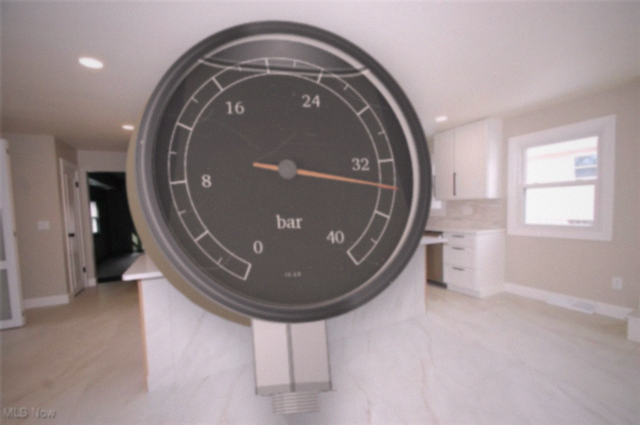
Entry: **34** bar
